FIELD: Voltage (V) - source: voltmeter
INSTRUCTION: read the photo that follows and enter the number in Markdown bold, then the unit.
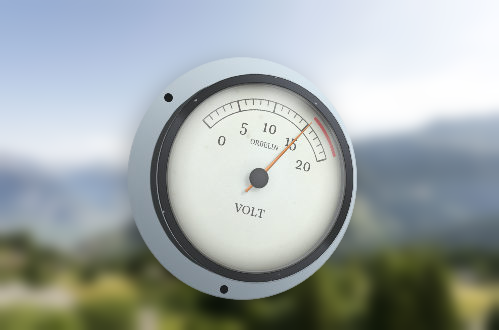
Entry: **15** V
